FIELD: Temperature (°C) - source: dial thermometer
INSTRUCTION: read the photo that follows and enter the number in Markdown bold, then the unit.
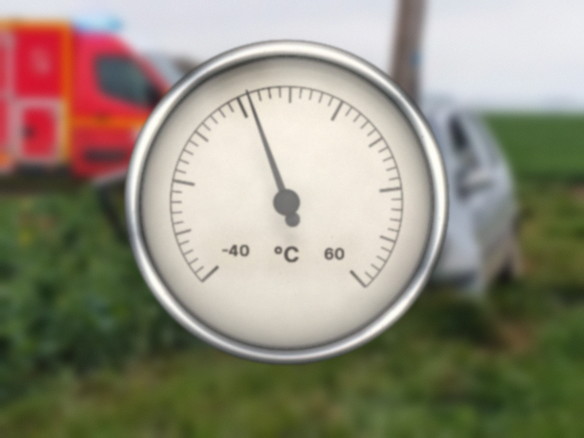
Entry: **2** °C
